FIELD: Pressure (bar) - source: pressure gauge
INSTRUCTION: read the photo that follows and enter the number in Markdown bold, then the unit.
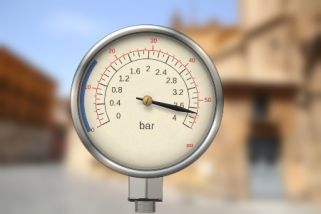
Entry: **3.7** bar
